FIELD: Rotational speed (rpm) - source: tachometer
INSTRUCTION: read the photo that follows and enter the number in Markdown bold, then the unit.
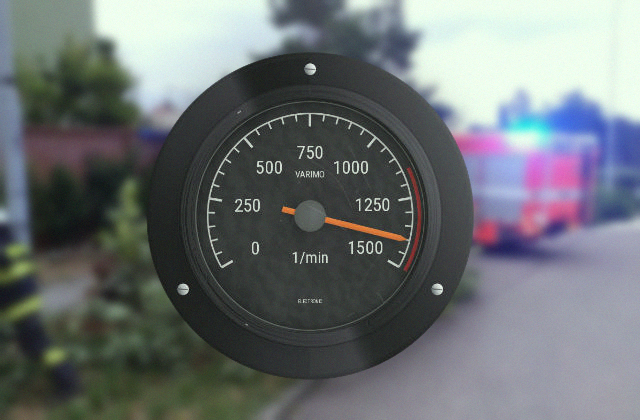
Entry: **1400** rpm
